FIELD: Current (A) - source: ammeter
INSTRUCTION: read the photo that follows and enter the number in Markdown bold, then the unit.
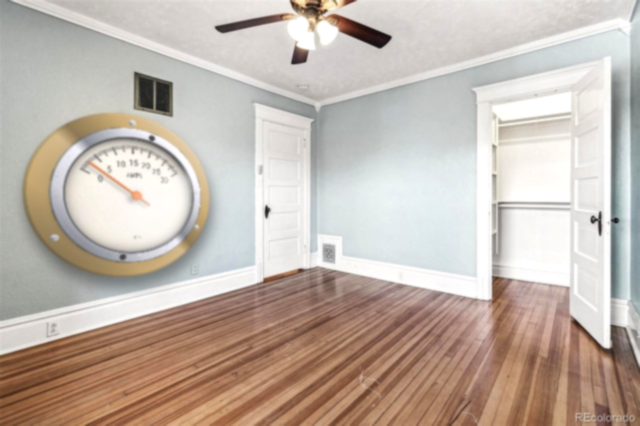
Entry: **2.5** A
